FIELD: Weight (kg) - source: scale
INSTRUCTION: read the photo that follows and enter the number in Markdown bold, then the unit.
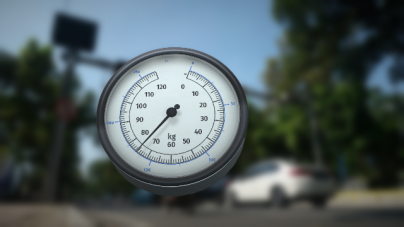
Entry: **75** kg
